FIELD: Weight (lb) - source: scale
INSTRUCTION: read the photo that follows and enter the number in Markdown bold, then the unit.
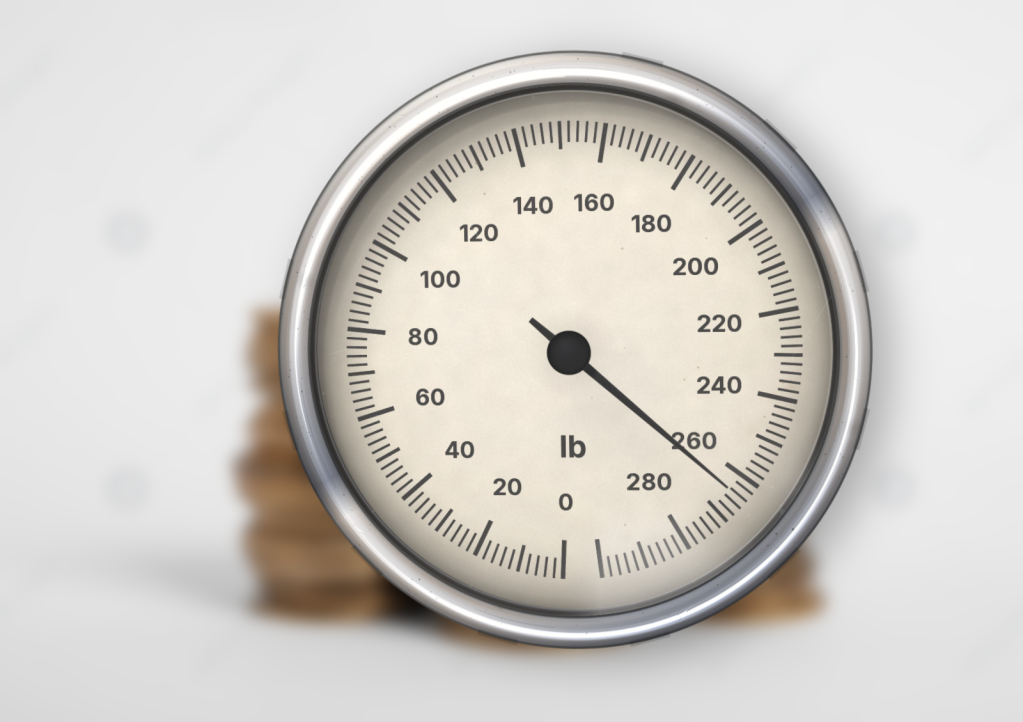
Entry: **264** lb
